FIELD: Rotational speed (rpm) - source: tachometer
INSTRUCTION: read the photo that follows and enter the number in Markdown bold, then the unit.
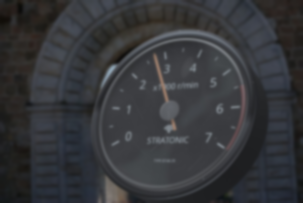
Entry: **2750** rpm
